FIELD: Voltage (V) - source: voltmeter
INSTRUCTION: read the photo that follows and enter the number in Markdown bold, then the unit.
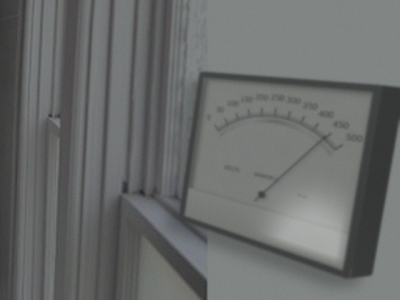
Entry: **450** V
